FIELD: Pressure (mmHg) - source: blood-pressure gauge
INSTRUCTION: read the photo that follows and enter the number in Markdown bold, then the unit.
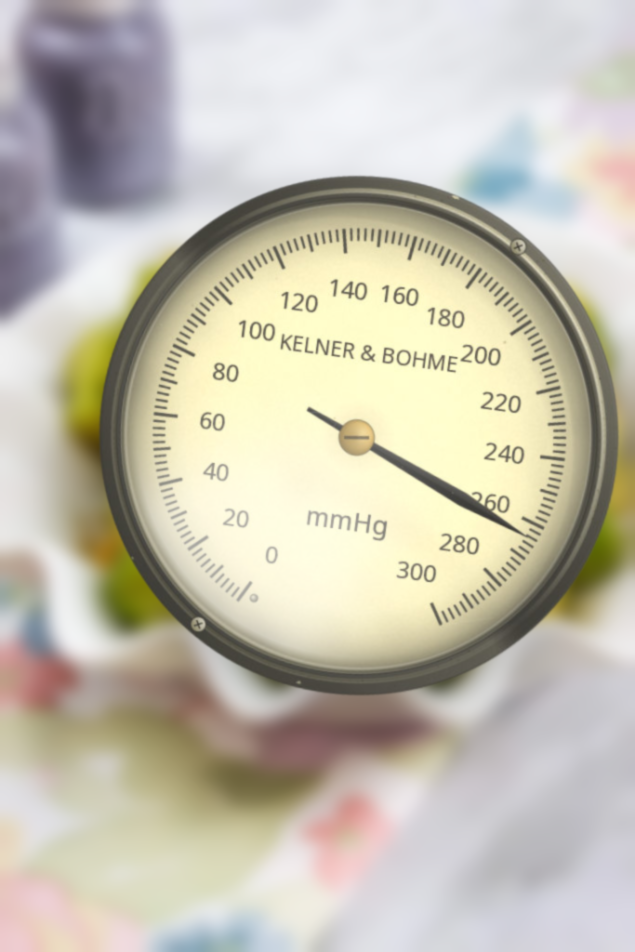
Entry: **264** mmHg
